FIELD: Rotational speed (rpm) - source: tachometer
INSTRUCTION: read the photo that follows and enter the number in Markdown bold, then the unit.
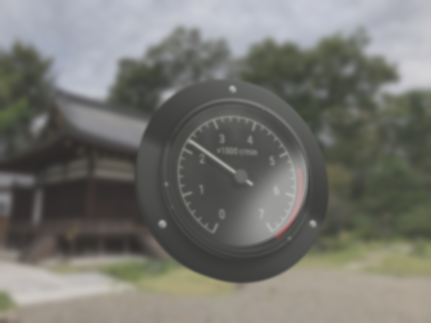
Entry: **2200** rpm
